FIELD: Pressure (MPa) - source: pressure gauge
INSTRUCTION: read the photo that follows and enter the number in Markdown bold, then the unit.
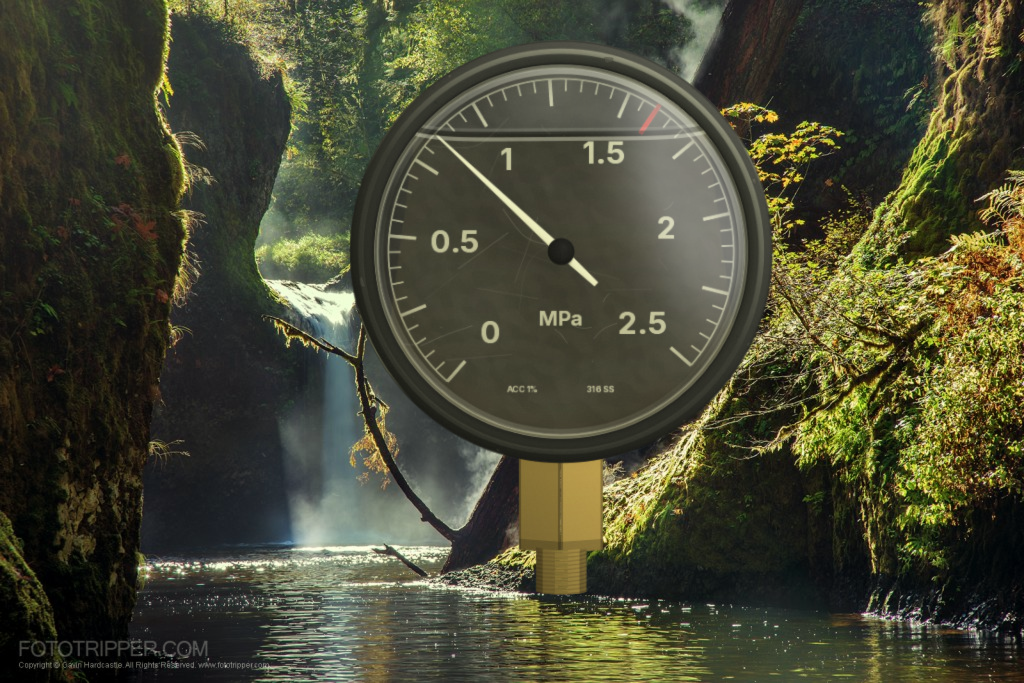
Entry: **0.85** MPa
